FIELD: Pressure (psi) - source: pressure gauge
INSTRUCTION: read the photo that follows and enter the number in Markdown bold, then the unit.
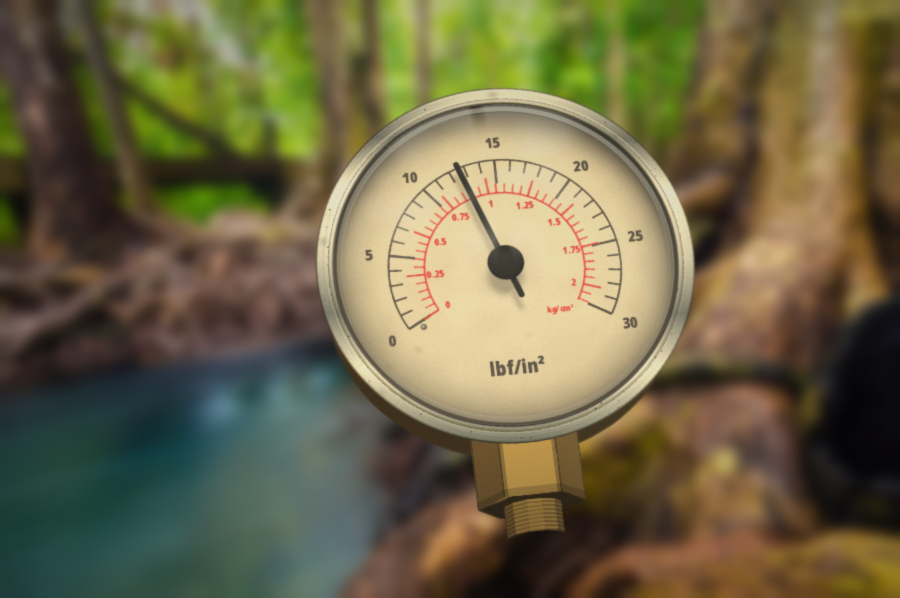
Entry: **12.5** psi
